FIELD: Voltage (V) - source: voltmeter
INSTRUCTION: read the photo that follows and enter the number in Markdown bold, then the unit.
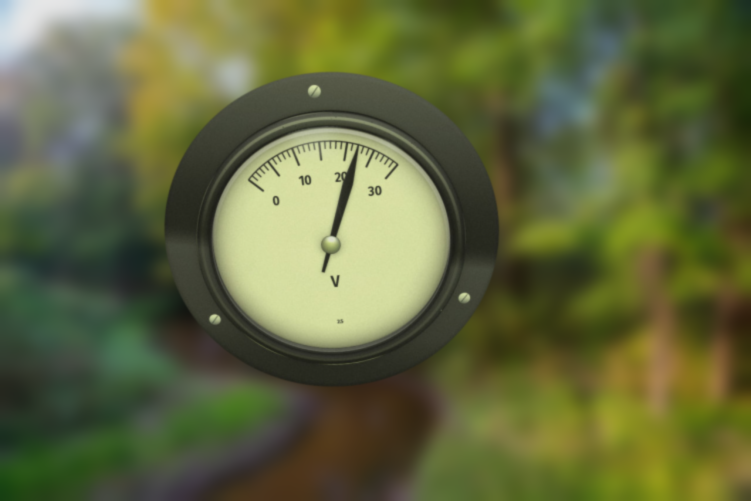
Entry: **22** V
